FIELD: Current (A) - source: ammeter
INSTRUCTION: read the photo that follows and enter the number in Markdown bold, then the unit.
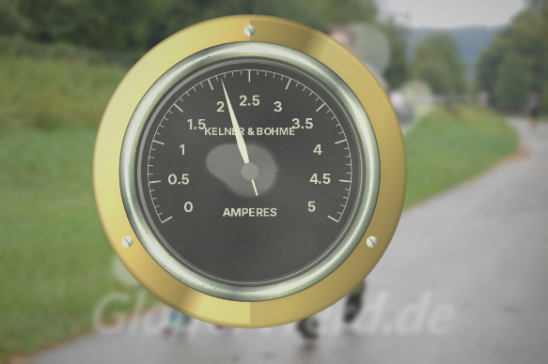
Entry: **2.15** A
